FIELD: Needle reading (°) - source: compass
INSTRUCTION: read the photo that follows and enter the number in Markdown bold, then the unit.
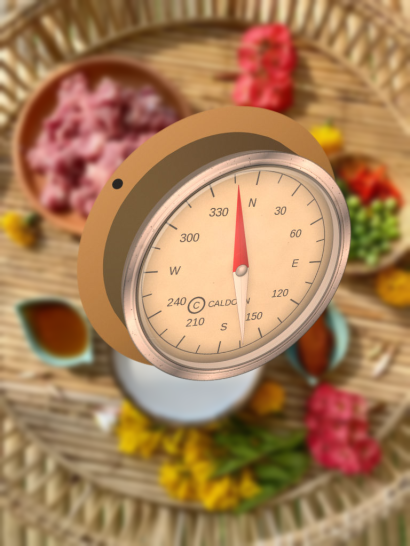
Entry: **345** °
